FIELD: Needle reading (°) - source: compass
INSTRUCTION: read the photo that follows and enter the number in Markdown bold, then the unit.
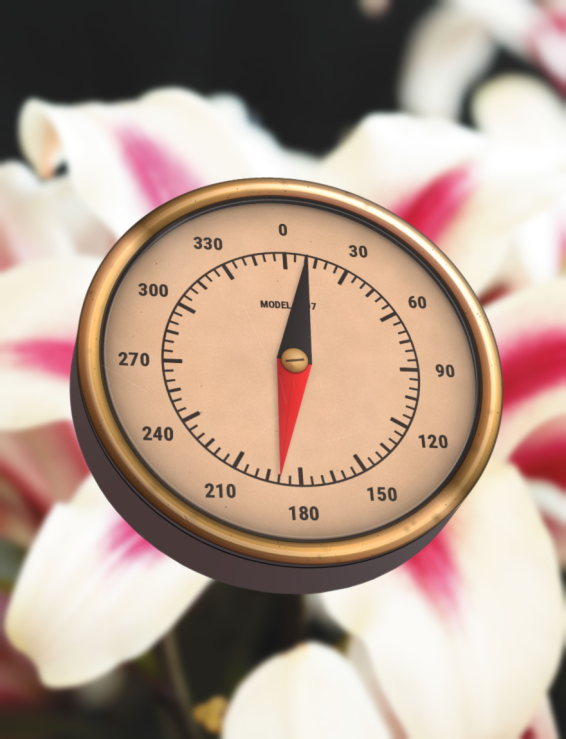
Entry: **190** °
